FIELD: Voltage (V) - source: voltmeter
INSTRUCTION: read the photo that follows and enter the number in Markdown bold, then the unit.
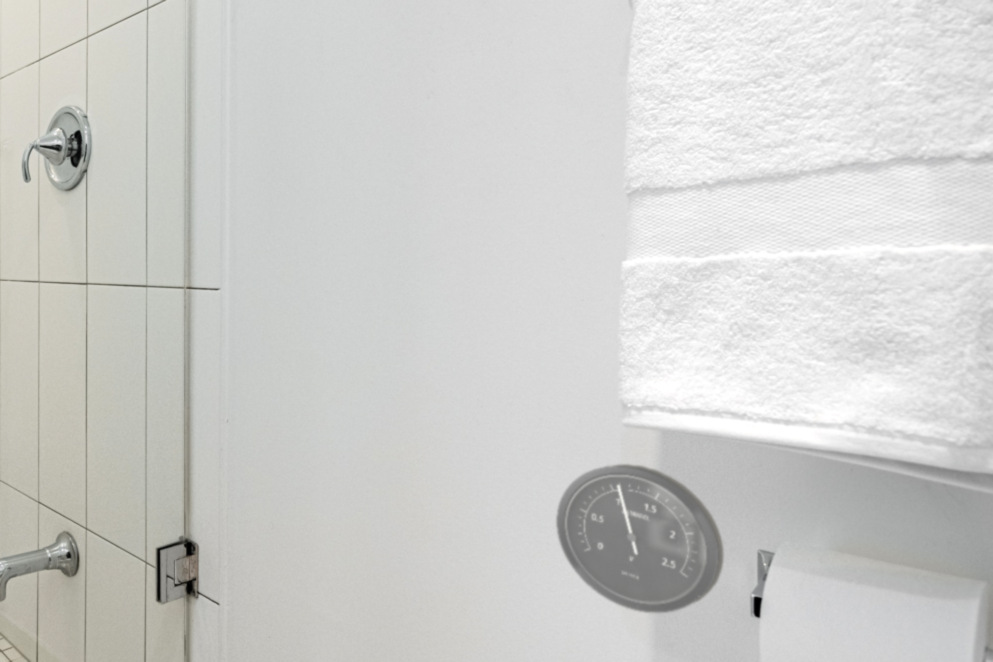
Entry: **1.1** V
